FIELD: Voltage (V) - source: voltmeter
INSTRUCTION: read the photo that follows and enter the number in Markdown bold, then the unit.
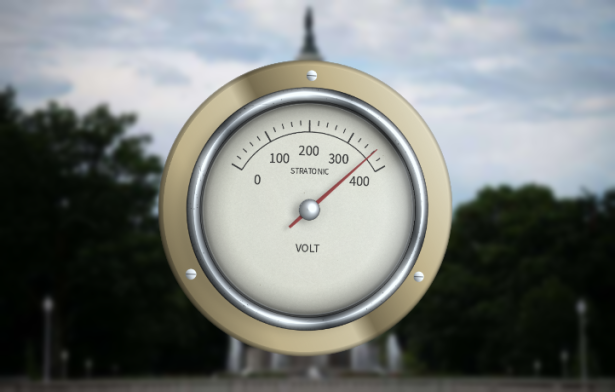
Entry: **360** V
